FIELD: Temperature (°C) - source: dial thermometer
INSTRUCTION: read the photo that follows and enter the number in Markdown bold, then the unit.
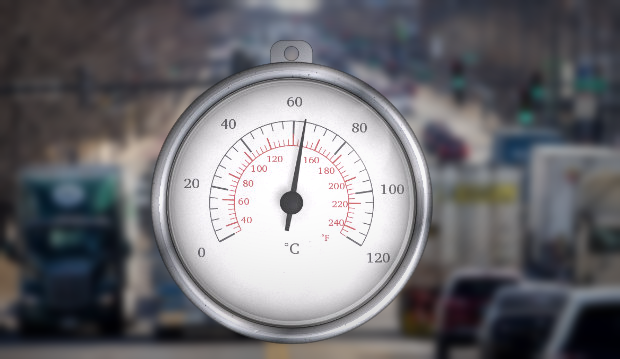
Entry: **64** °C
